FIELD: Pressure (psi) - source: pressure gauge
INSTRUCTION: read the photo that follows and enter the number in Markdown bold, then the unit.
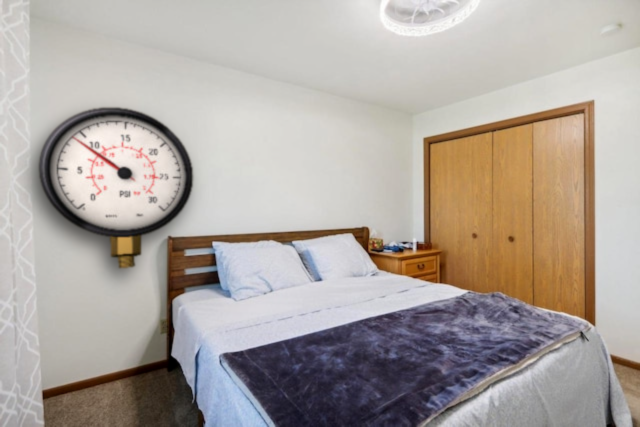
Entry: **9** psi
